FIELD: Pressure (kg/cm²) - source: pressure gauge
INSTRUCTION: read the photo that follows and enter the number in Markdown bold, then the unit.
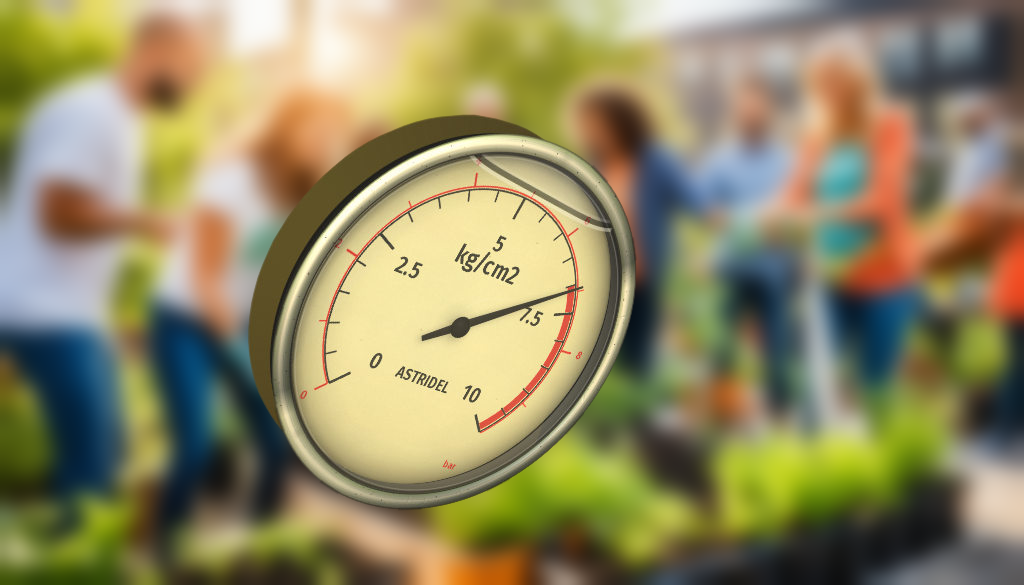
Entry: **7** kg/cm²
